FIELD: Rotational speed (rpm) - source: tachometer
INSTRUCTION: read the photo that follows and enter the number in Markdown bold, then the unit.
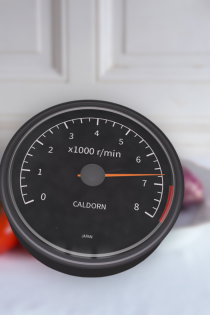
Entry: **6750** rpm
